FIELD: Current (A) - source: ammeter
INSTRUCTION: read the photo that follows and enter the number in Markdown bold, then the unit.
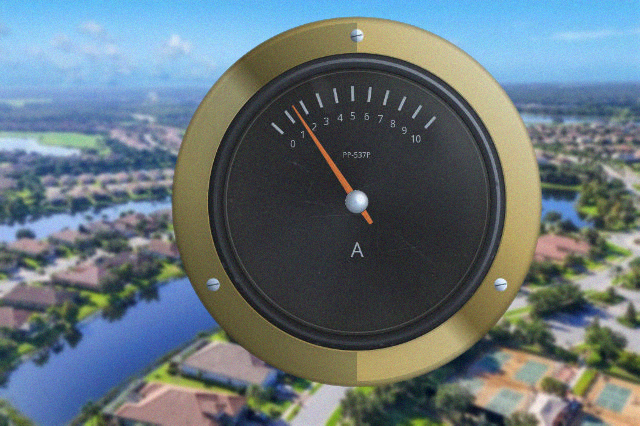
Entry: **1.5** A
